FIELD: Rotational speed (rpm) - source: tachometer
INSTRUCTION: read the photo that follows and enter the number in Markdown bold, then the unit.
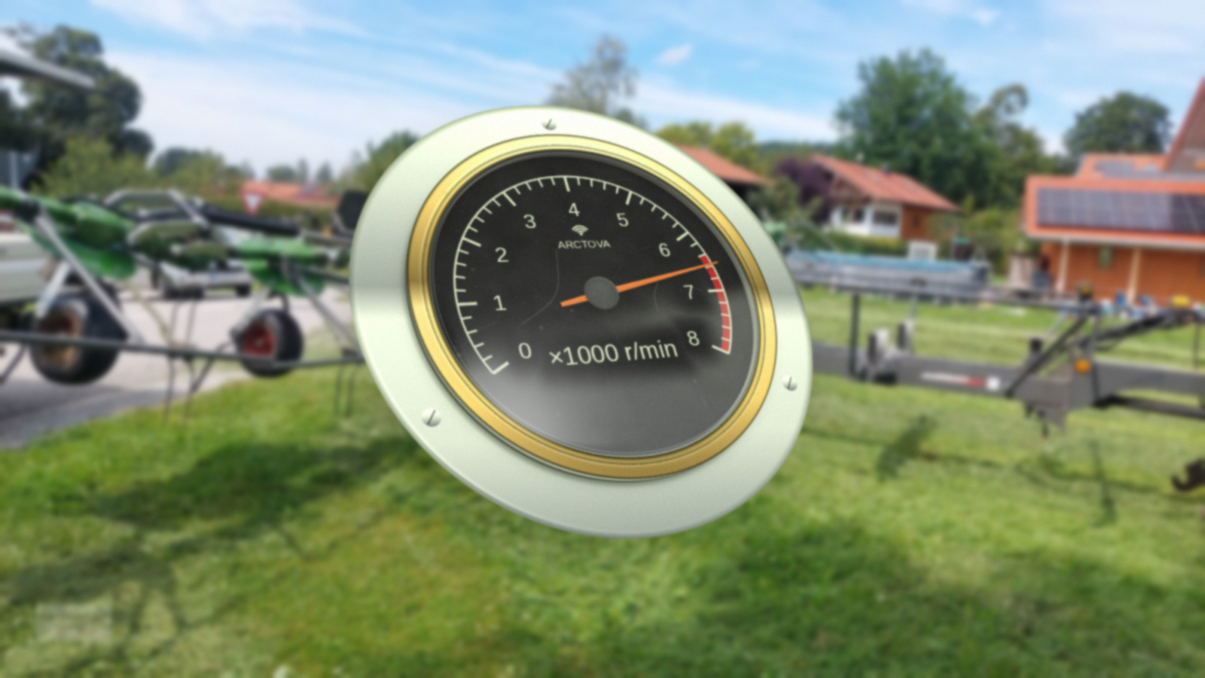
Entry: **6600** rpm
